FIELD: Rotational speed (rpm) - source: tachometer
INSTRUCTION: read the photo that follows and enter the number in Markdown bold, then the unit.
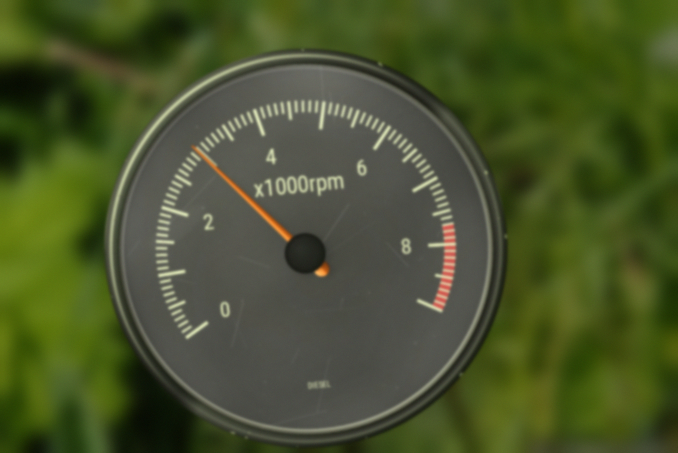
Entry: **3000** rpm
